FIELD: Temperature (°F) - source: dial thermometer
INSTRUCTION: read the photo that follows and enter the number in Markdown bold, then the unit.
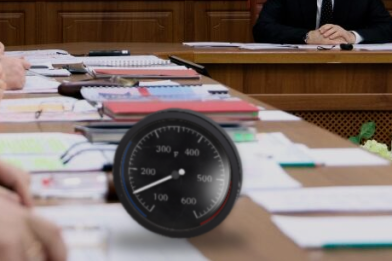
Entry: **150** °F
